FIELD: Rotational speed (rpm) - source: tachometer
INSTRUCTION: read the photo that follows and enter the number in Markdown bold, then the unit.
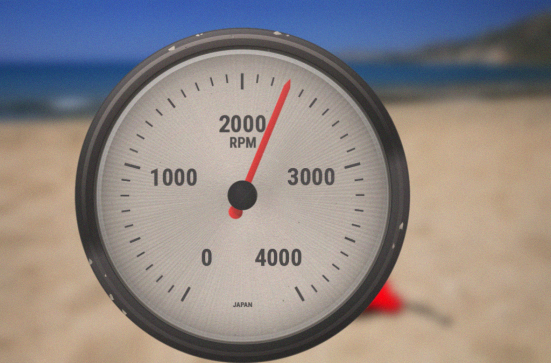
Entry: **2300** rpm
